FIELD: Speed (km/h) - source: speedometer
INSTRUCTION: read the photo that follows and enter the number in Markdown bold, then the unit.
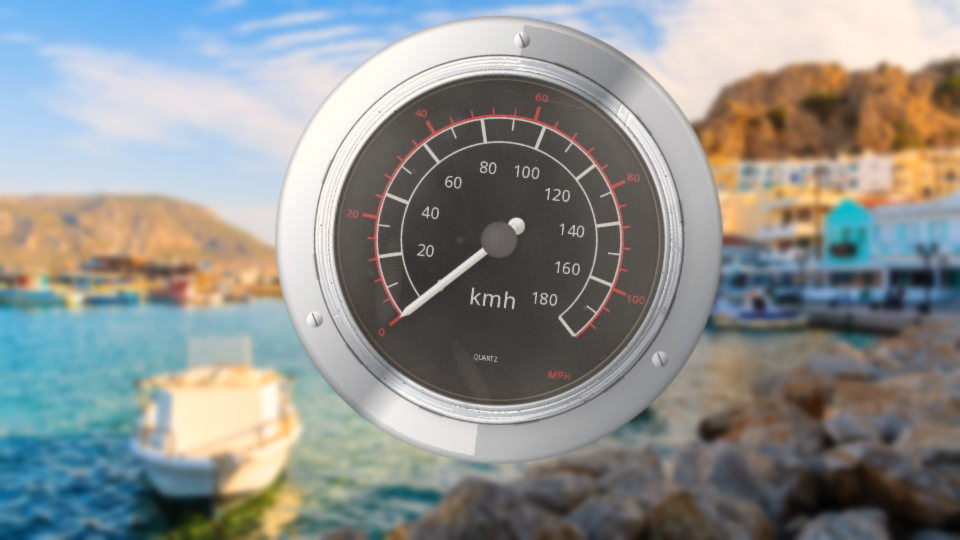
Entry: **0** km/h
